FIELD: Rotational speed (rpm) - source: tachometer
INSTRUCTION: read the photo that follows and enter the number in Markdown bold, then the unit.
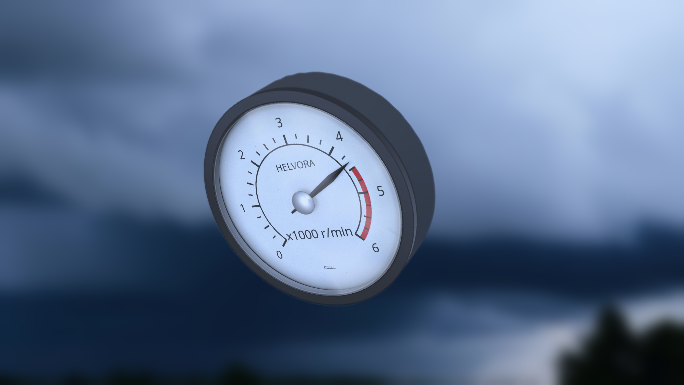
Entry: **4375** rpm
